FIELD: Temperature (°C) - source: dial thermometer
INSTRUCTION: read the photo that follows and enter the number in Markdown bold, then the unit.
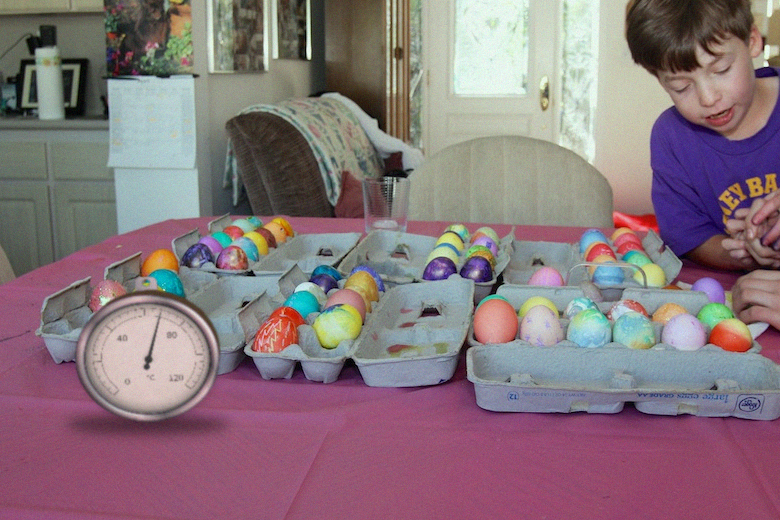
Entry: **68** °C
